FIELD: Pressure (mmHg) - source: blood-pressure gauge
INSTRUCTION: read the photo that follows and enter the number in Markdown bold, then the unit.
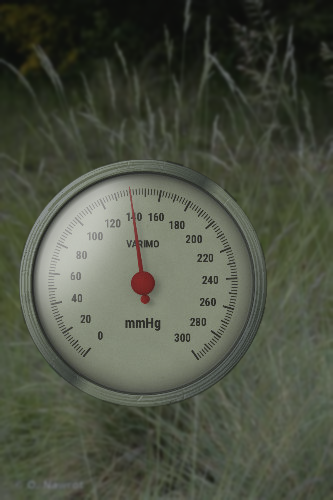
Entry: **140** mmHg
